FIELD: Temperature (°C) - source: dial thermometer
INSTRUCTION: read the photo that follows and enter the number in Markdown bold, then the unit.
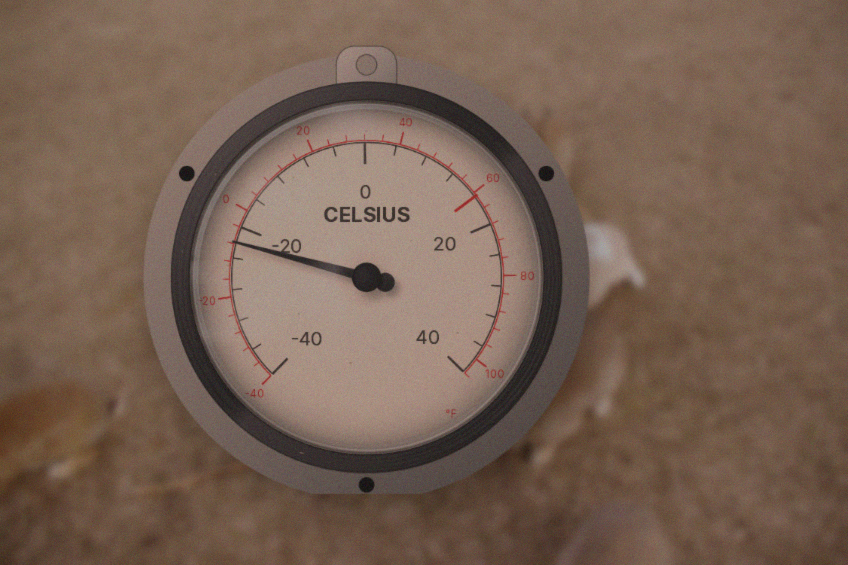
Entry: **-22** °C
